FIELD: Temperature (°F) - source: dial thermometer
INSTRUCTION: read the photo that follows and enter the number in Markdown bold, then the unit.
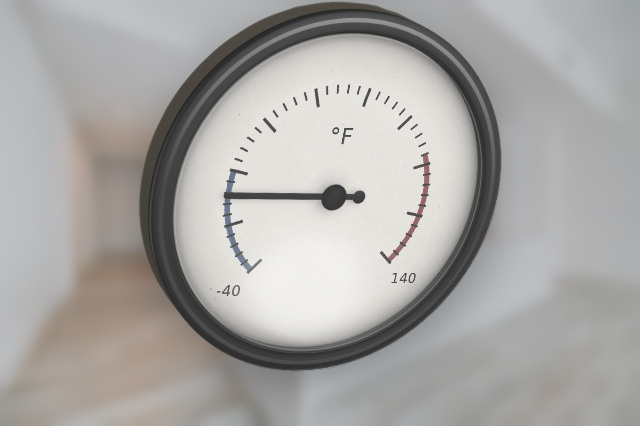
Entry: **-8** °F
